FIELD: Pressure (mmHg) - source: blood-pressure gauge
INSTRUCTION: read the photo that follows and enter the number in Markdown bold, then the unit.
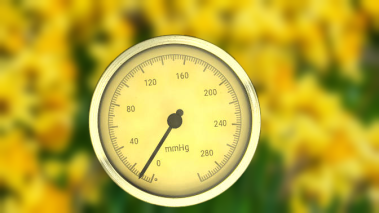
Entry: **10** mmHg
